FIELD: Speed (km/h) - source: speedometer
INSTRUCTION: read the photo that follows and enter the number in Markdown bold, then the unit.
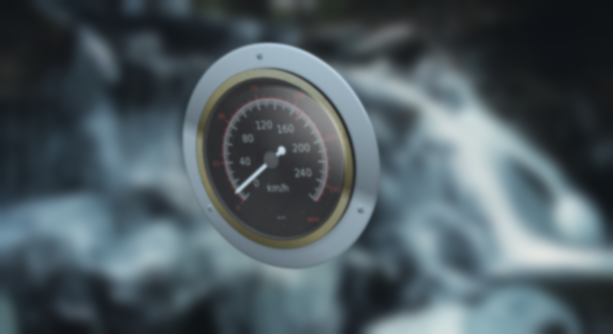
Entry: **10** km/h
